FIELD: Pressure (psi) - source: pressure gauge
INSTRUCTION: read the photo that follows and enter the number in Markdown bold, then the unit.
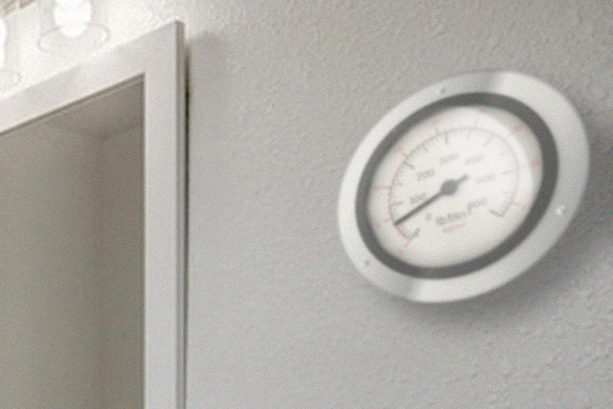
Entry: **50** psi
